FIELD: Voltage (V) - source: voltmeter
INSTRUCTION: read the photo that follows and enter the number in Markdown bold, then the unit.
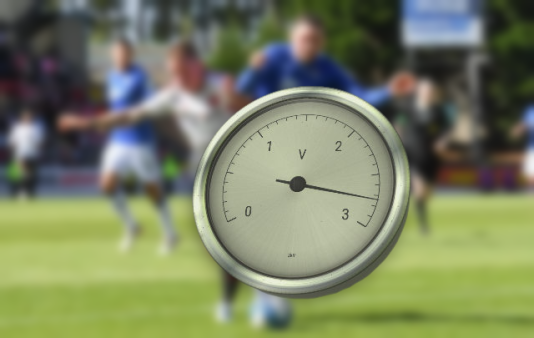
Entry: **2.75** V
